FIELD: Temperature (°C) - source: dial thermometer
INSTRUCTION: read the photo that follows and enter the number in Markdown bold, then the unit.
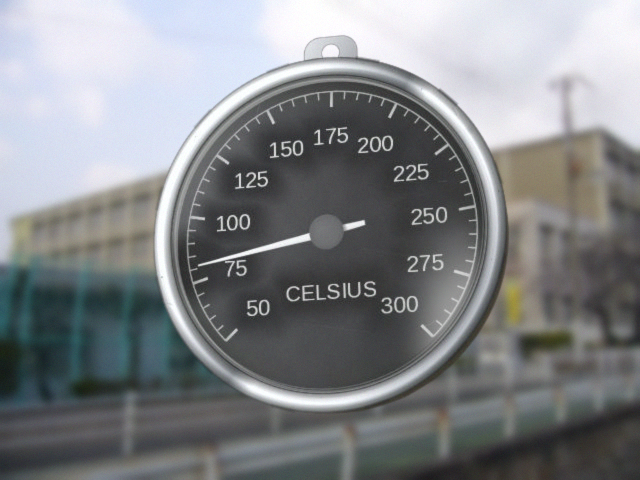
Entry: **80** °C
